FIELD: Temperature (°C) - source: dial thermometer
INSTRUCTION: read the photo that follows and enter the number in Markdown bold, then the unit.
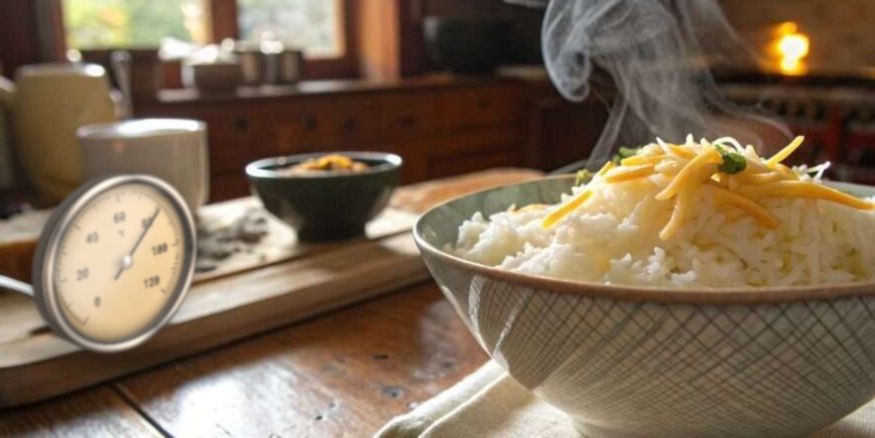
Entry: **80** °C
